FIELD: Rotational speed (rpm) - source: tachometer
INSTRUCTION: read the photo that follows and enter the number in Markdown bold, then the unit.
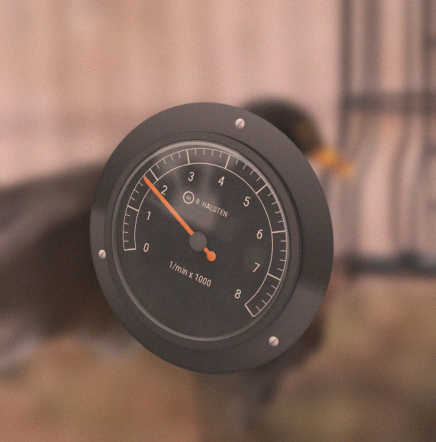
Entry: **1800** rpm
